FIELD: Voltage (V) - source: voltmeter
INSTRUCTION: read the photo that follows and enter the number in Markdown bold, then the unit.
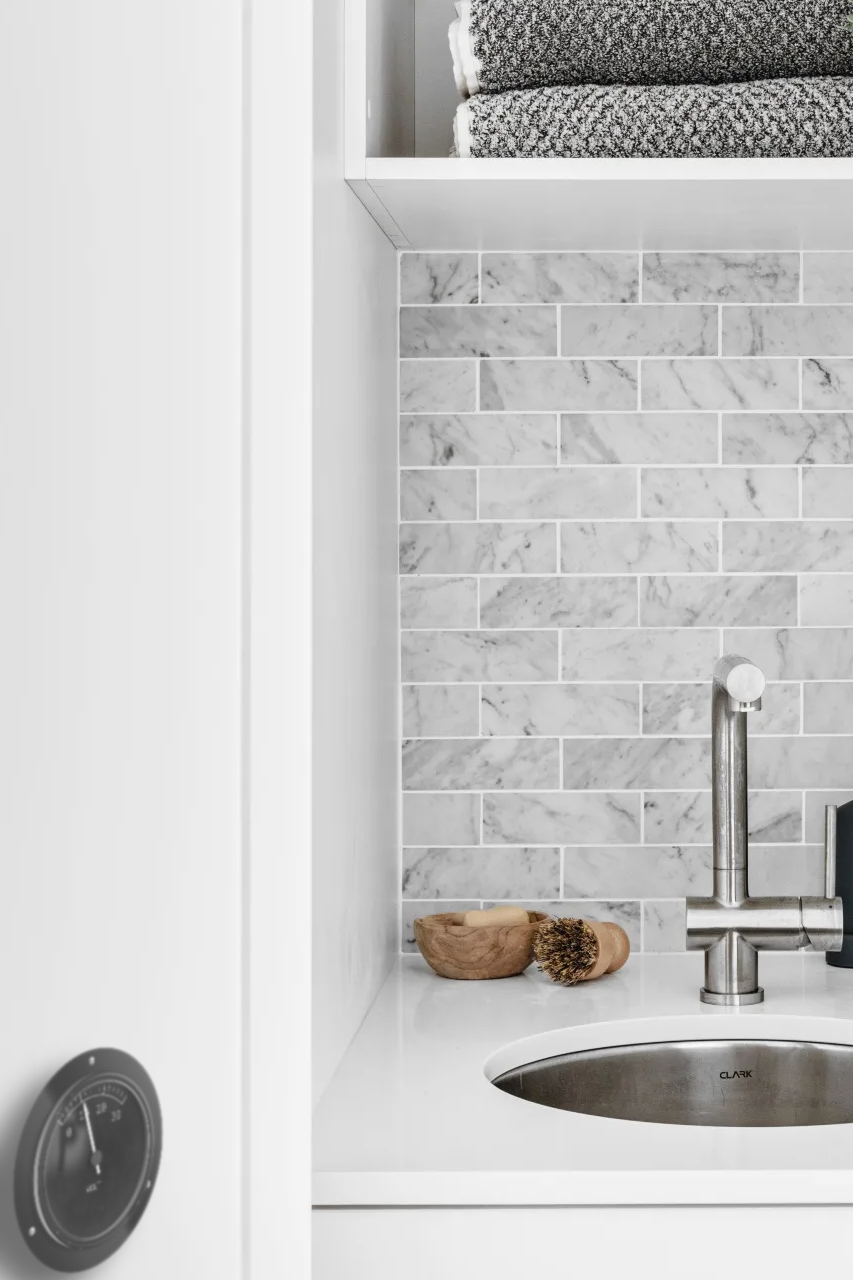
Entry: **10** V
